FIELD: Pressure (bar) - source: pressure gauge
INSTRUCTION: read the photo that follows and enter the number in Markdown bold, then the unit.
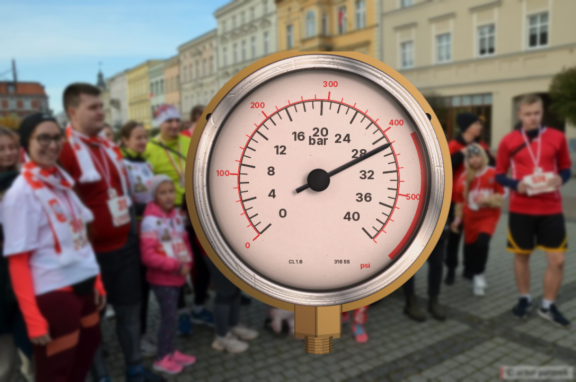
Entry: **29** bar
